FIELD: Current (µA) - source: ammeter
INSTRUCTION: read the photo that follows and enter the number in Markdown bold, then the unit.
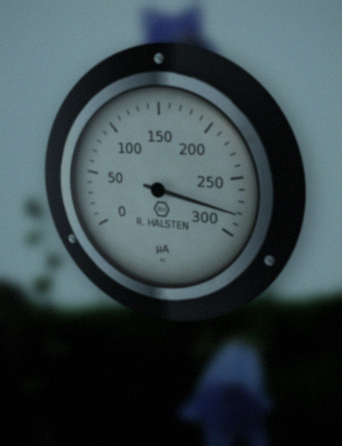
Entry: **280** µA
